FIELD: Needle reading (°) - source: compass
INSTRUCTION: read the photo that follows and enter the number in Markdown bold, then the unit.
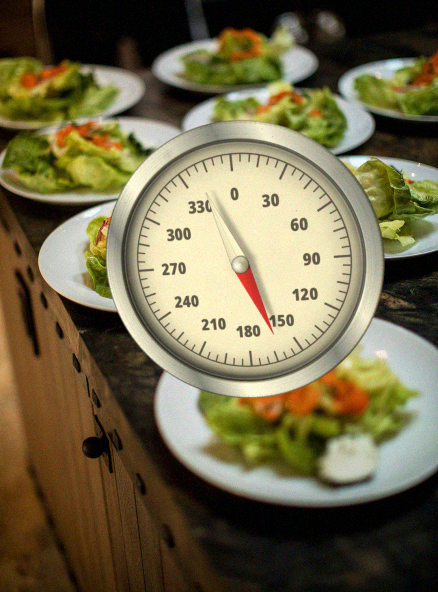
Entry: **160** °
